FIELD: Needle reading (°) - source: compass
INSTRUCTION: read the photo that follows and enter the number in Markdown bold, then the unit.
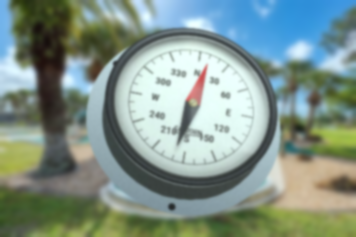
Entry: **10** °
